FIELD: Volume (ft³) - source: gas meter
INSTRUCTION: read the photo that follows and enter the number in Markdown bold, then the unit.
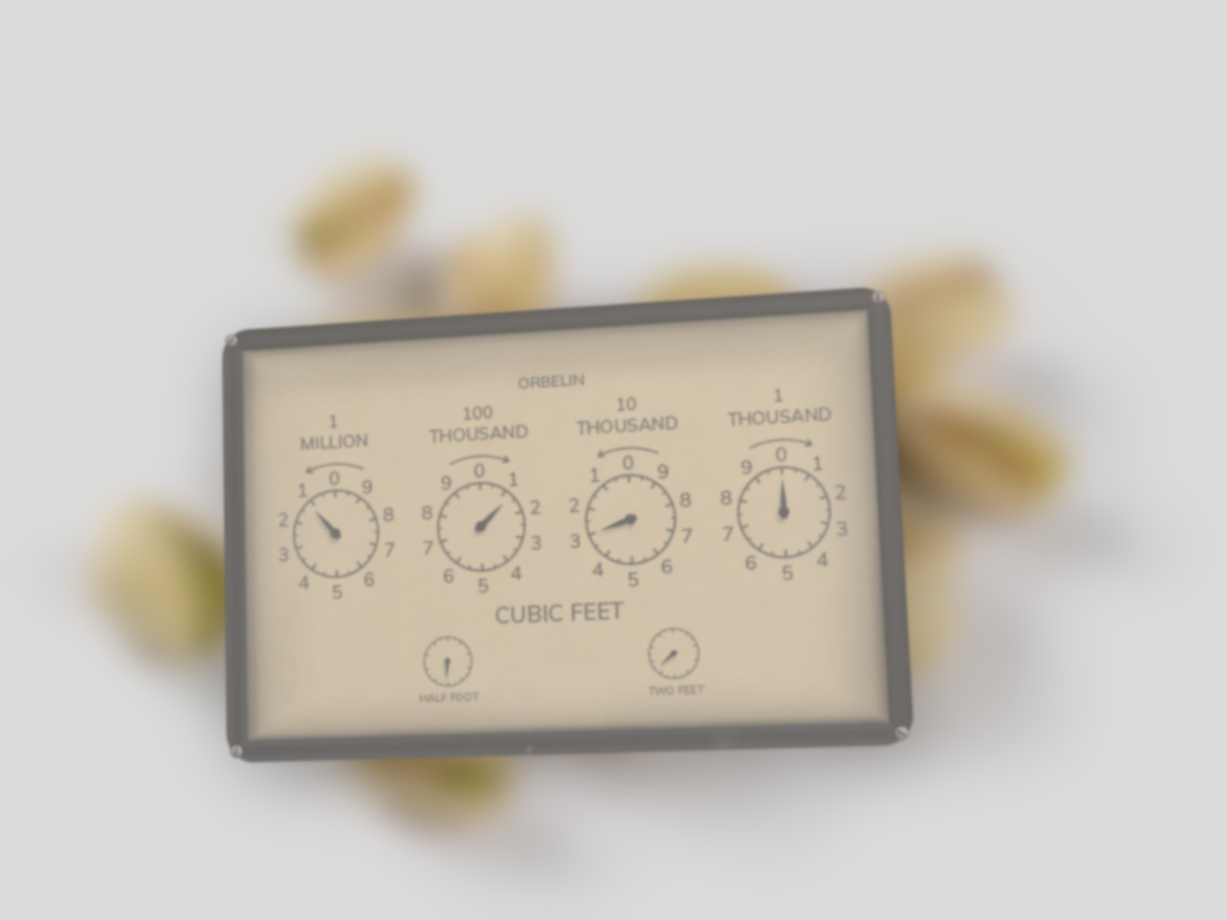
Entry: **113000** ft³
